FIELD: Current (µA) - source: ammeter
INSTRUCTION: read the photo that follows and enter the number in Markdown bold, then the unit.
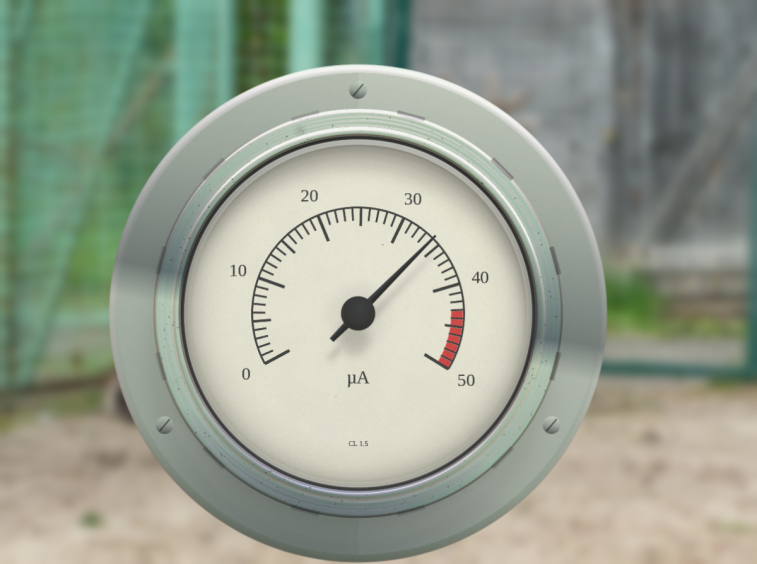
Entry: **34** µA
